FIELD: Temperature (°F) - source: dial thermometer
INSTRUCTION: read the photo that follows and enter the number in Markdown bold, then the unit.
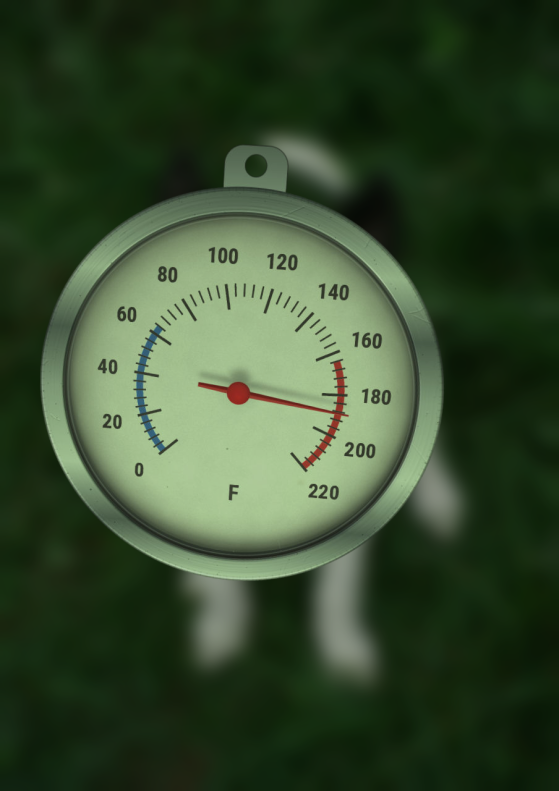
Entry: **188** °F
